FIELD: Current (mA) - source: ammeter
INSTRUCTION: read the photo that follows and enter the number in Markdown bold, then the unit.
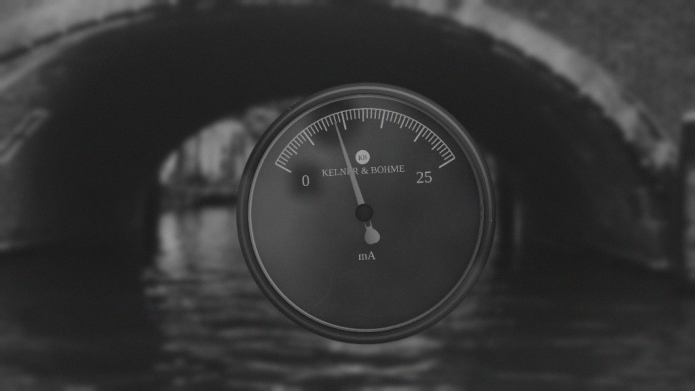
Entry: **9** mA
